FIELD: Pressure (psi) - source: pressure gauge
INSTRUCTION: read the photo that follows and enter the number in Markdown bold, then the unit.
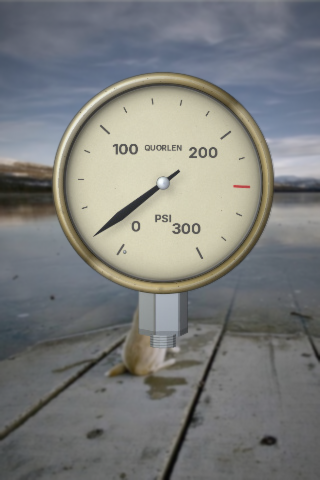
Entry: **20** psi
